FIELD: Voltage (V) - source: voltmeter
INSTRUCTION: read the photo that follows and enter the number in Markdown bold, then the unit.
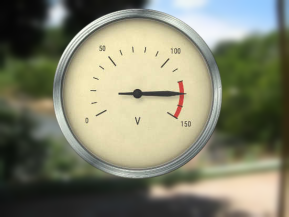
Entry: **130** V
